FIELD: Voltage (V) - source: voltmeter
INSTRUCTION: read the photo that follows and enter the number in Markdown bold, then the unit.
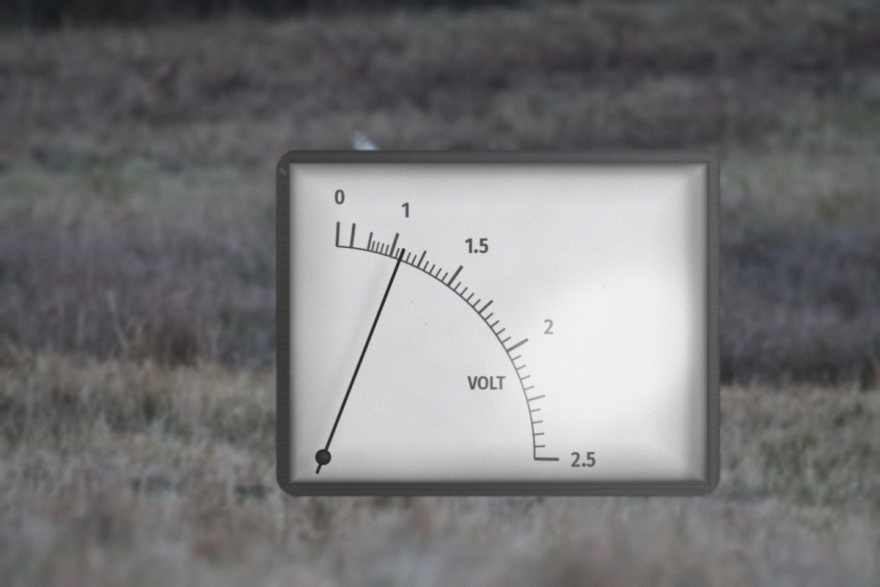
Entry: **1.1** V
